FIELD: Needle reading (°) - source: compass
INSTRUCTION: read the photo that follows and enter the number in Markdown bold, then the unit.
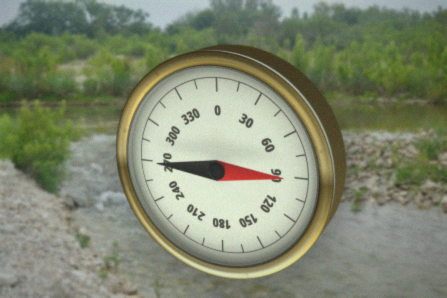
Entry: **90** °
